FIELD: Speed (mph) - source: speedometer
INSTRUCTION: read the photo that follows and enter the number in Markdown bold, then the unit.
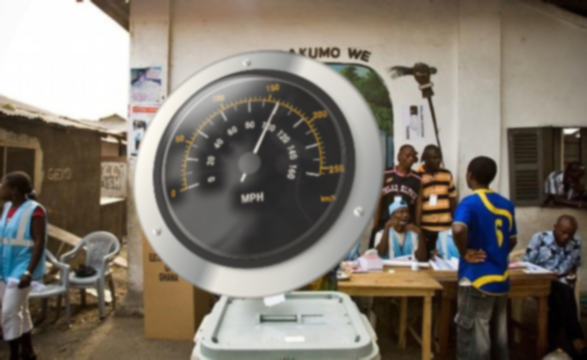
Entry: **100** mph
